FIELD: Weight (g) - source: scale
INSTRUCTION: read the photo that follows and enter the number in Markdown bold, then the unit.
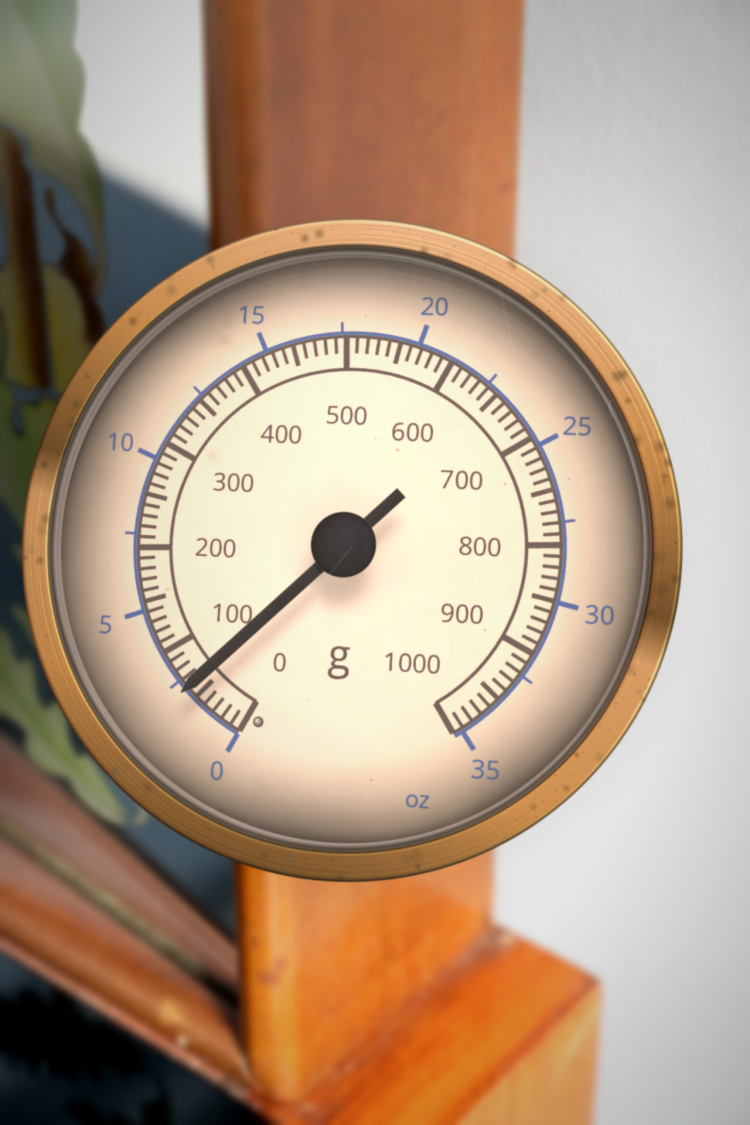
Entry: **60** g
